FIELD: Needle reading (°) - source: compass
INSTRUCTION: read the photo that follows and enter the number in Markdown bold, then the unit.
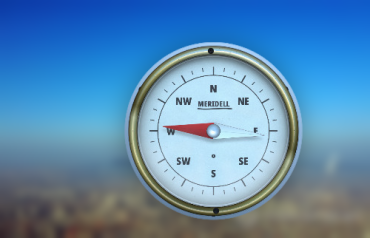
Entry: **275** °
